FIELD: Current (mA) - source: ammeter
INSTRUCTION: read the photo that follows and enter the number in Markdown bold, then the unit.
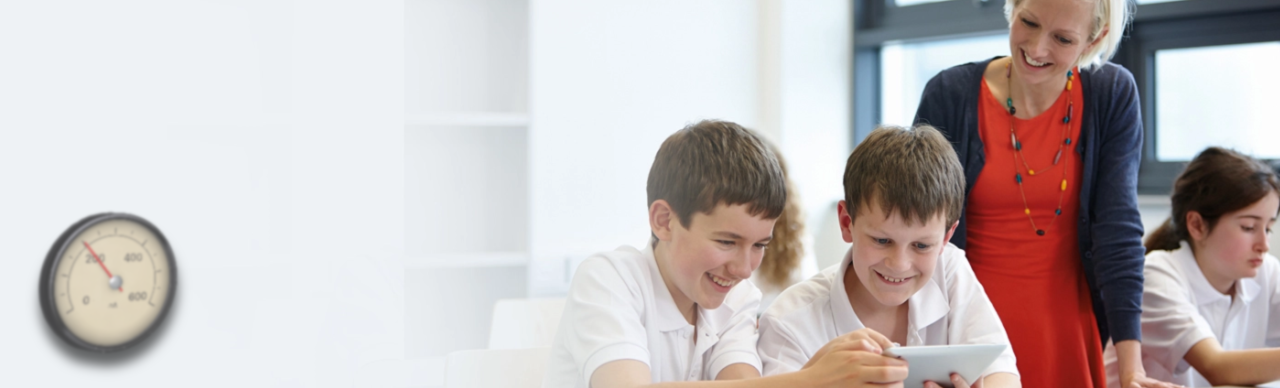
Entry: **200** mA
